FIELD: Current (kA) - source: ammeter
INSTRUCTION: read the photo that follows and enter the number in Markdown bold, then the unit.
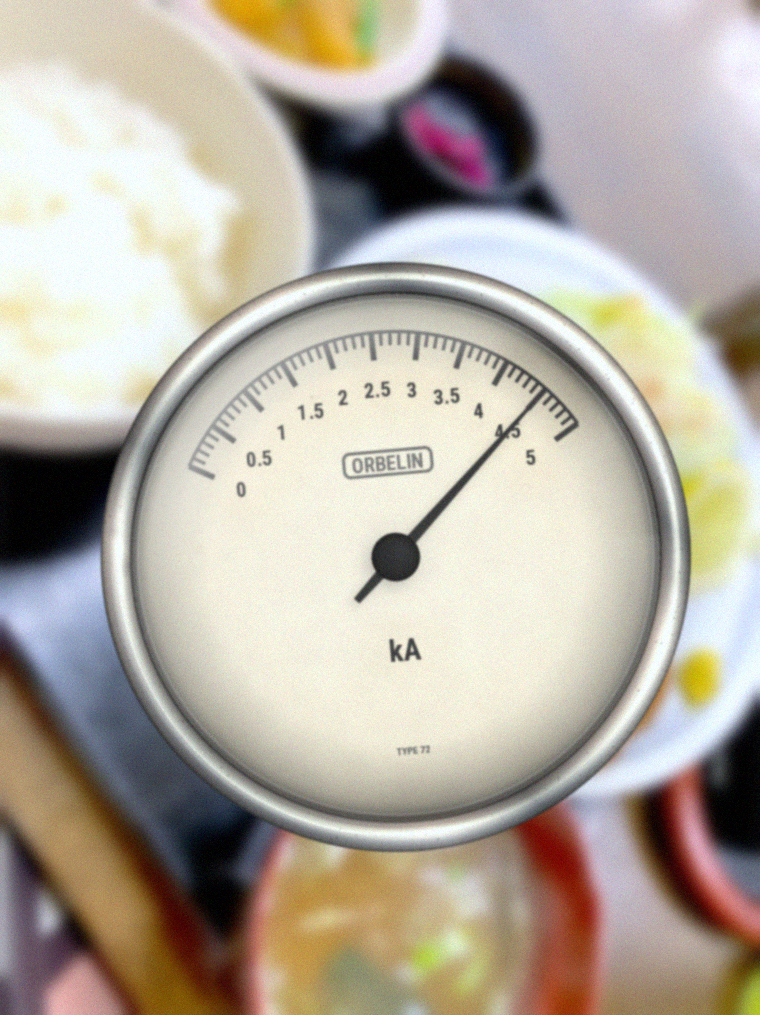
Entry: **4.5** kA
